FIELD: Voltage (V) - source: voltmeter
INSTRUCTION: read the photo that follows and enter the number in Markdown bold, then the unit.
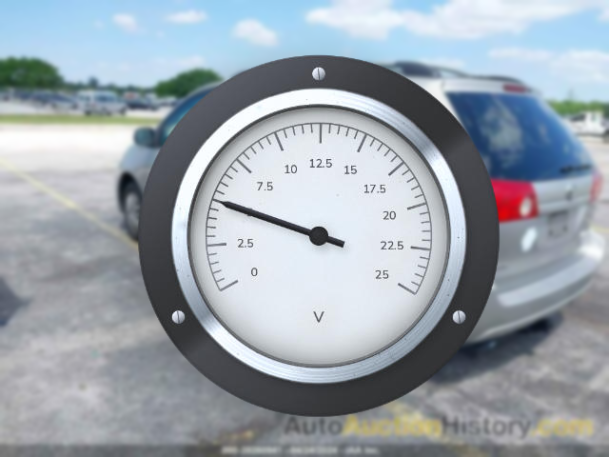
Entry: **5** V
